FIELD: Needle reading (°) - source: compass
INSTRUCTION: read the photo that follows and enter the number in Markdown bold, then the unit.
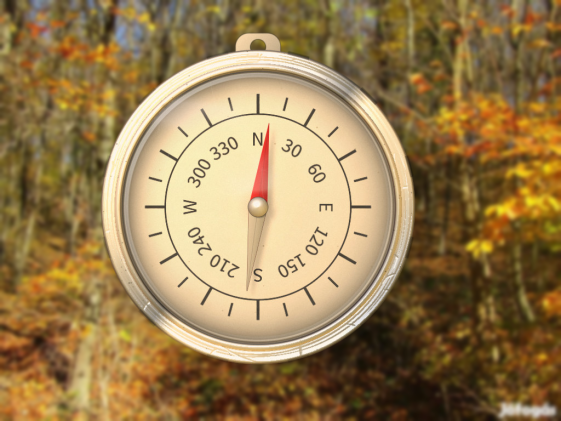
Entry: **7.5** °
